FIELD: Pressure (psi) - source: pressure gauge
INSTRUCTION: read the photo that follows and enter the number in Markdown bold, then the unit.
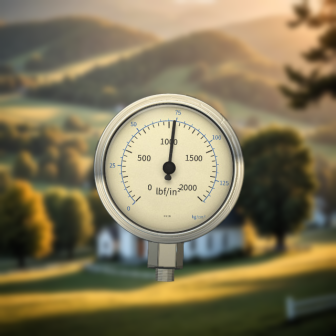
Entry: **1050** psi
